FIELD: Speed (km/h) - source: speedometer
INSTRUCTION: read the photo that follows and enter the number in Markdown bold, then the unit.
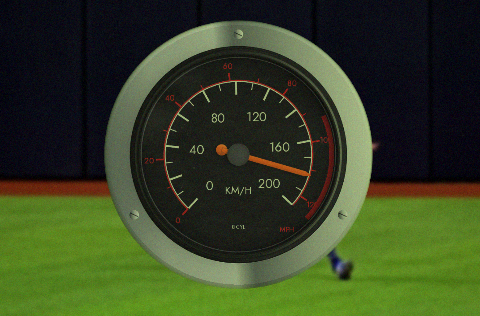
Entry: **180** km/h
